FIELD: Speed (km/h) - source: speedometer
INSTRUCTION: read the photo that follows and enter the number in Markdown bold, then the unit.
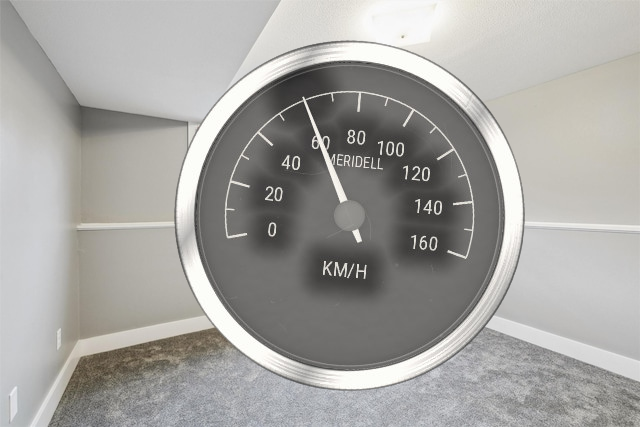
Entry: **60** km/h
